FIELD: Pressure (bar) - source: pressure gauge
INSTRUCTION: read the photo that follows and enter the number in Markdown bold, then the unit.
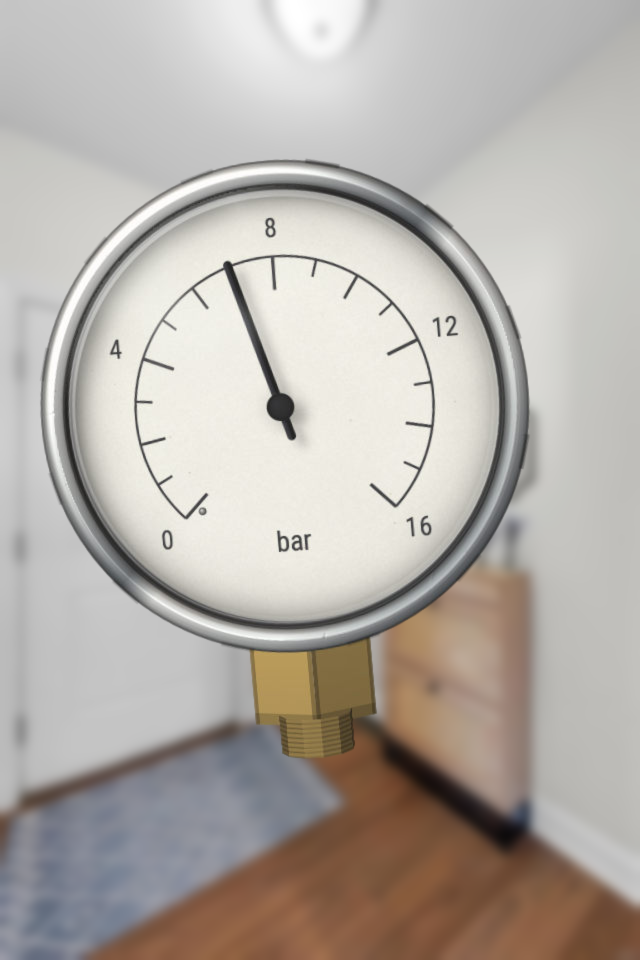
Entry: **7** bar
